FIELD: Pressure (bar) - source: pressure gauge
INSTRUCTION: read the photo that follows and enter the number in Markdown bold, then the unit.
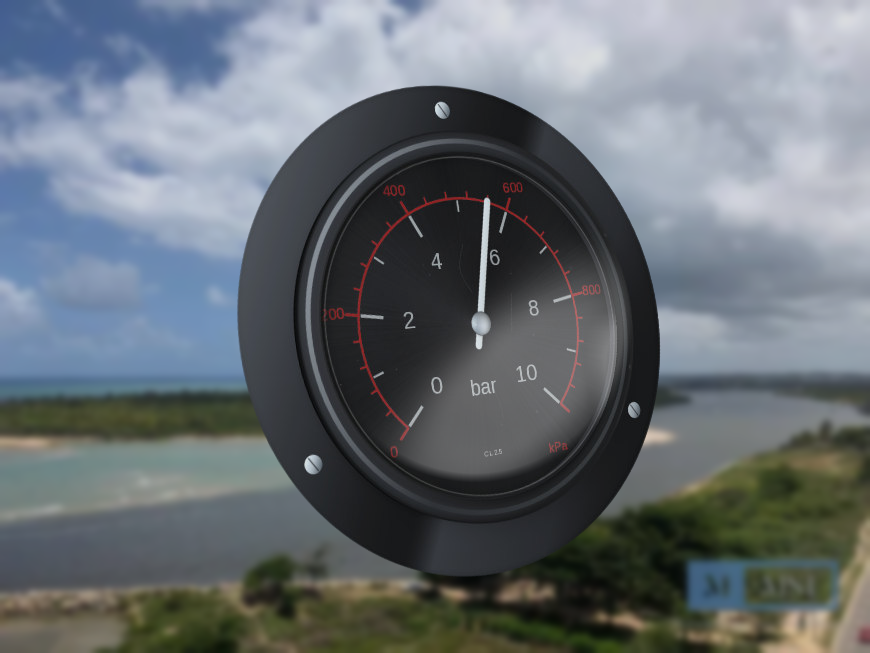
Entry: **5.5** bar
